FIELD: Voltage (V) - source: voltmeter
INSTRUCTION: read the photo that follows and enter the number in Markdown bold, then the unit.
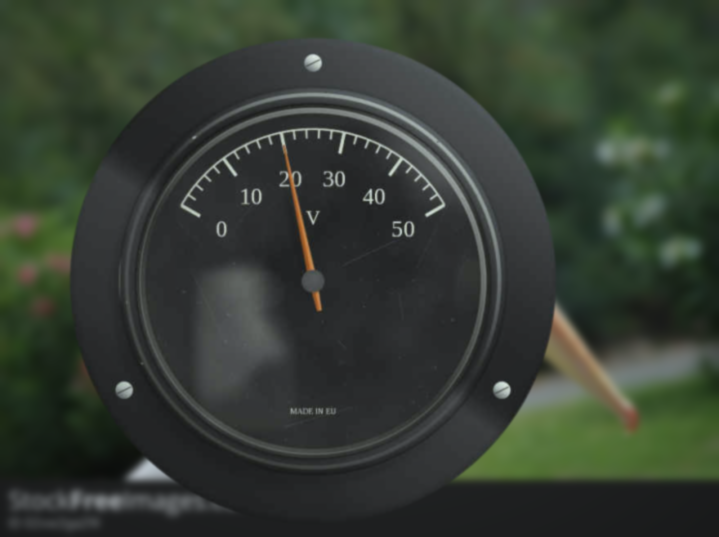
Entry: **20** V
